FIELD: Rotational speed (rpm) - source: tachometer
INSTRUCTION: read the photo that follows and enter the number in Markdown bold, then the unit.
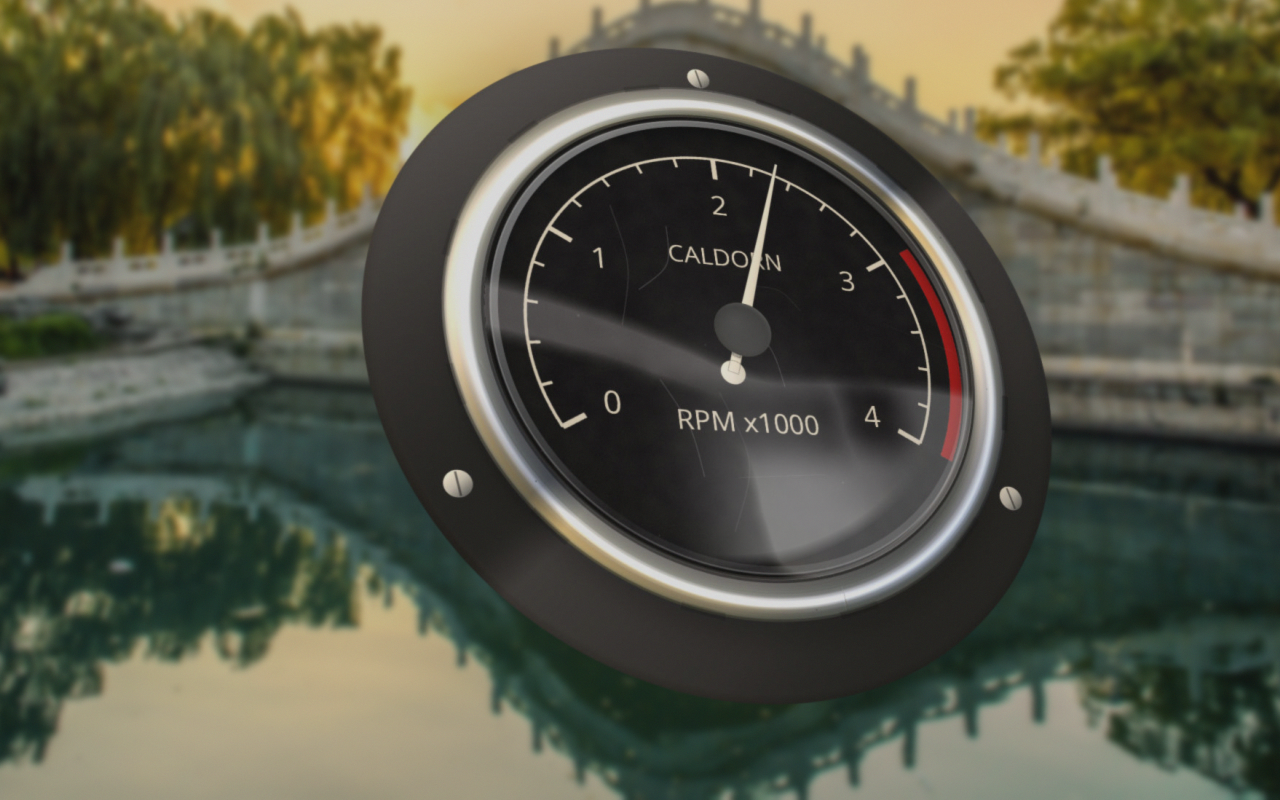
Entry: **2300** rpm
